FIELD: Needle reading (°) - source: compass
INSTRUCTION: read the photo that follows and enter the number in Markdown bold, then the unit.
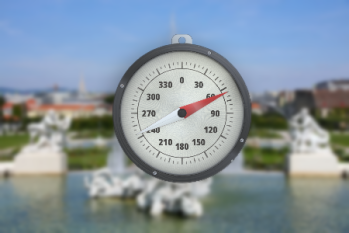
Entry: **65** °
